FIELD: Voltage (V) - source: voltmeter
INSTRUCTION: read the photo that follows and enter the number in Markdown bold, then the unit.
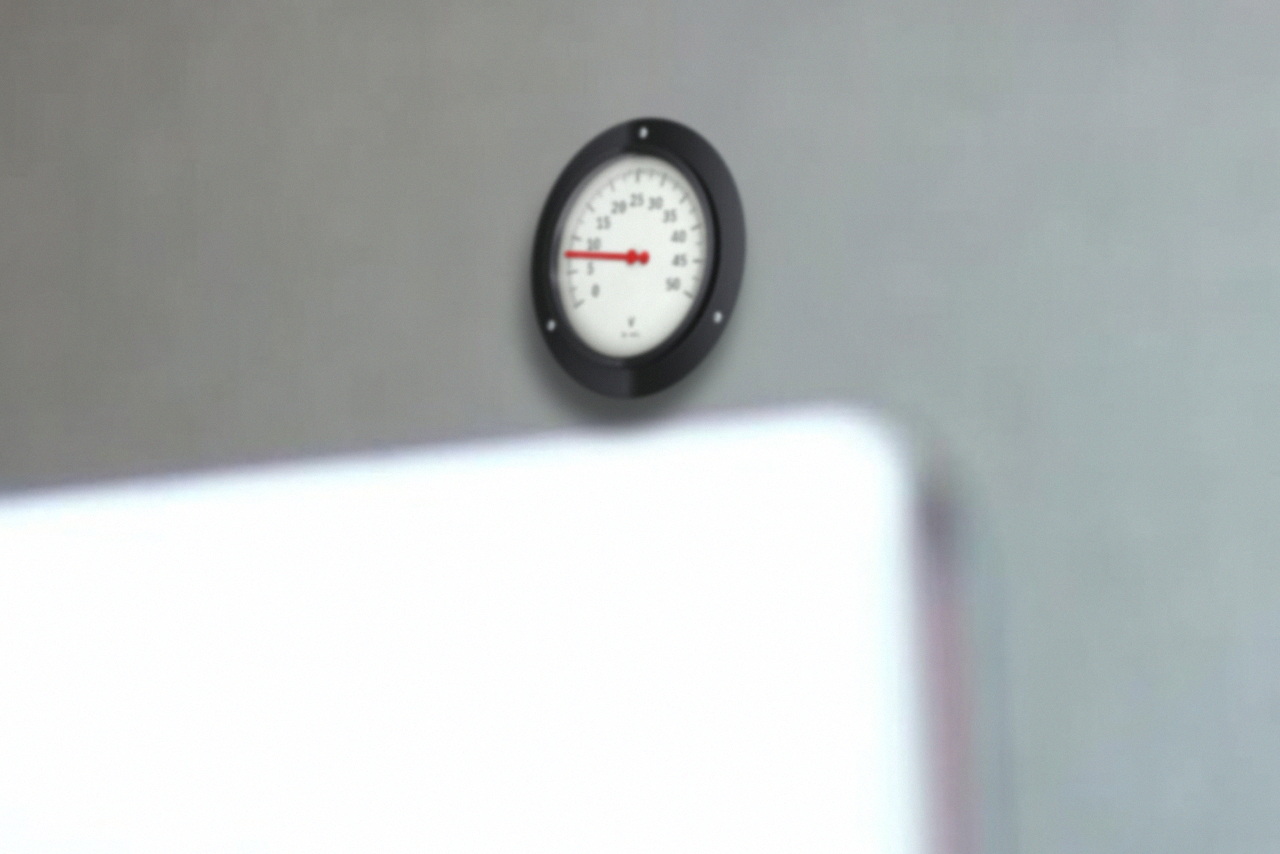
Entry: **7.5** V
